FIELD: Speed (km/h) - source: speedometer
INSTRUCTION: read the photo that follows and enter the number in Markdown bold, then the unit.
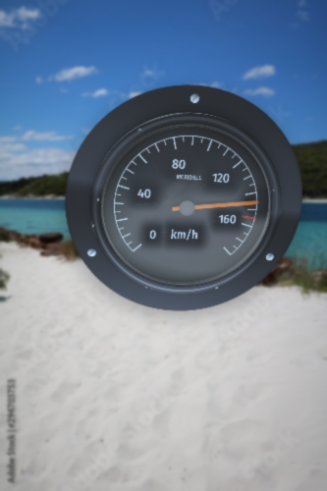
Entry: **145** km/h
